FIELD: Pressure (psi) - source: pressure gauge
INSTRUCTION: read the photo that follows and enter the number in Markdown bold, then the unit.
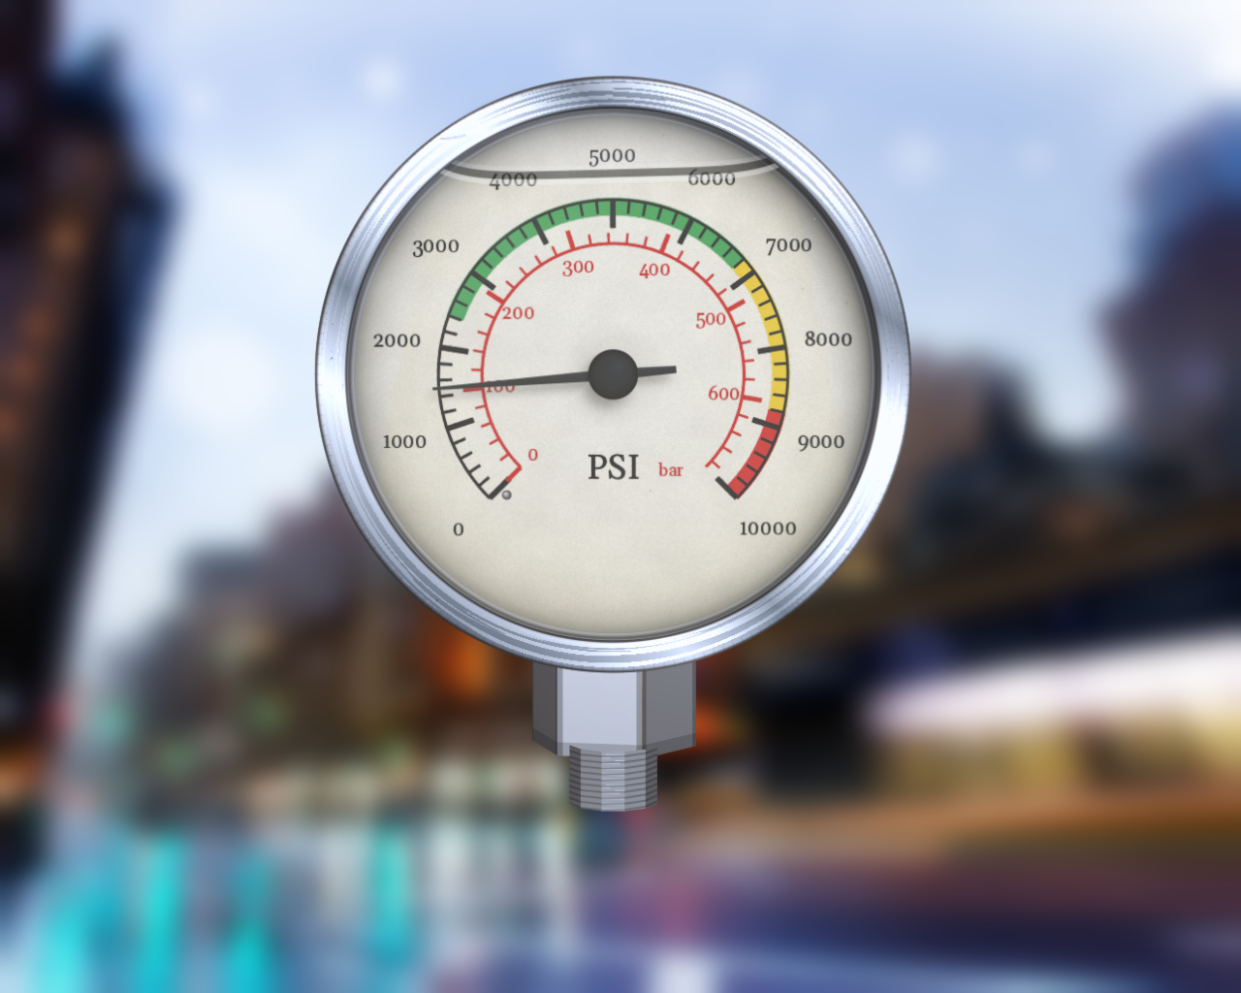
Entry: **1500** psi
